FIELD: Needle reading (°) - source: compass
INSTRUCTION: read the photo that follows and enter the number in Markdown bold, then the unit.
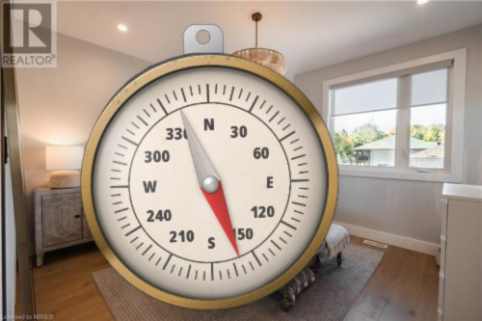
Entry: **160** °
